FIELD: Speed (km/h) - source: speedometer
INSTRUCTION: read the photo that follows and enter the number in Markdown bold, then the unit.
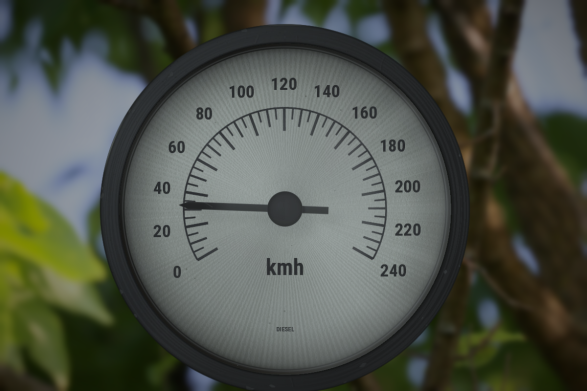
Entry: **32.5** km/h
